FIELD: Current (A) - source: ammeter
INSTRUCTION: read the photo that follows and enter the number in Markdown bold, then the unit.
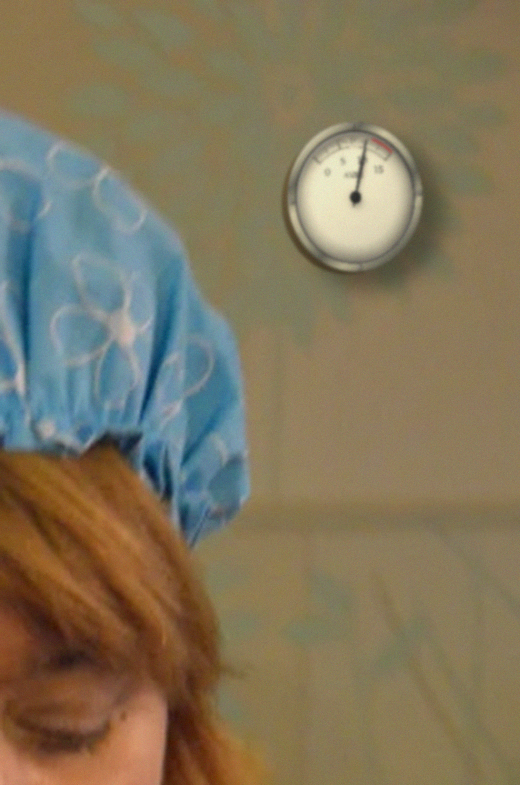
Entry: **10** A
